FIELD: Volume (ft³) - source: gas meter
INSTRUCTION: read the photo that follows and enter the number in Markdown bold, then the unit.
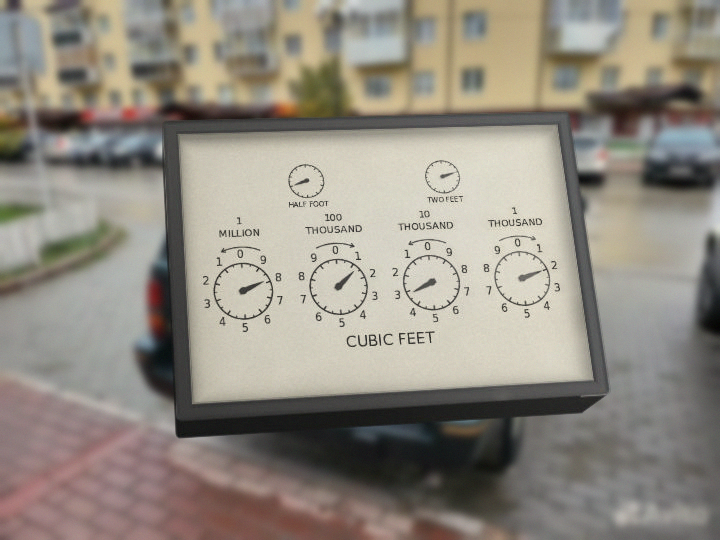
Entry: **813200** ft³
